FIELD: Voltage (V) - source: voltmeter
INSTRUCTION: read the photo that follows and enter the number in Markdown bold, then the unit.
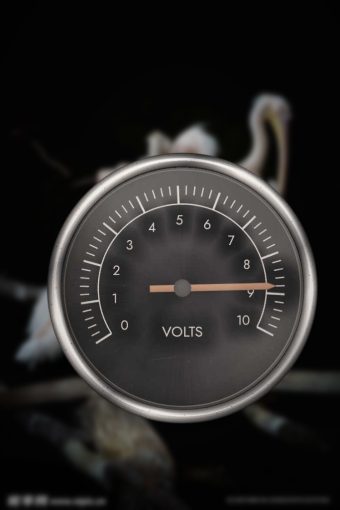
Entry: **8.8** V
